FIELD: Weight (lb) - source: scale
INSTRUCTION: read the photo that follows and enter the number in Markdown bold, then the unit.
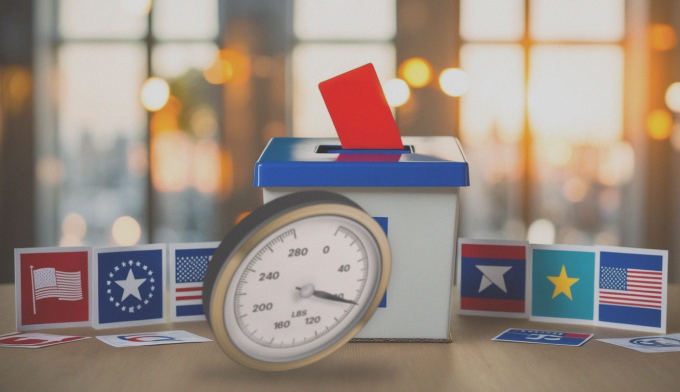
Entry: **80** lb
